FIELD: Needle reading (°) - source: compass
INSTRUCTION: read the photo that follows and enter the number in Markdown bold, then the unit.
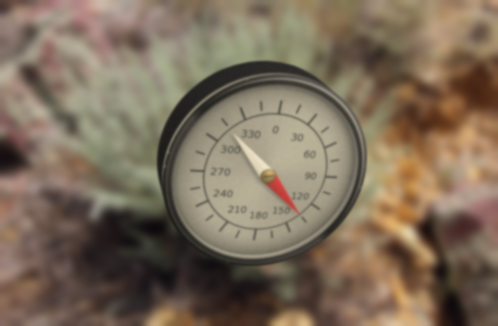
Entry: **135** °
